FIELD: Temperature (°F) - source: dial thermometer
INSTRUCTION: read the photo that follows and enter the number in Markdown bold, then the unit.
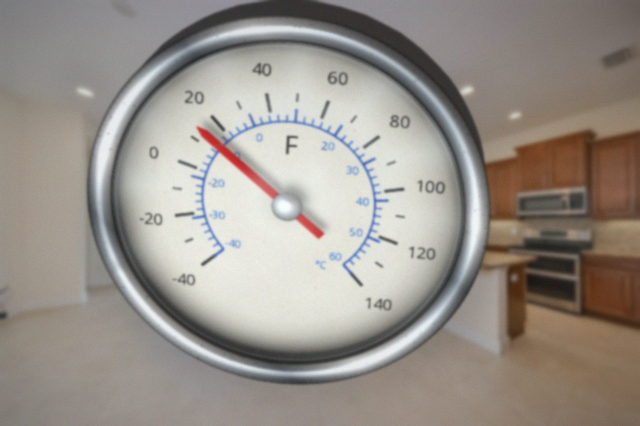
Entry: **15** °F
